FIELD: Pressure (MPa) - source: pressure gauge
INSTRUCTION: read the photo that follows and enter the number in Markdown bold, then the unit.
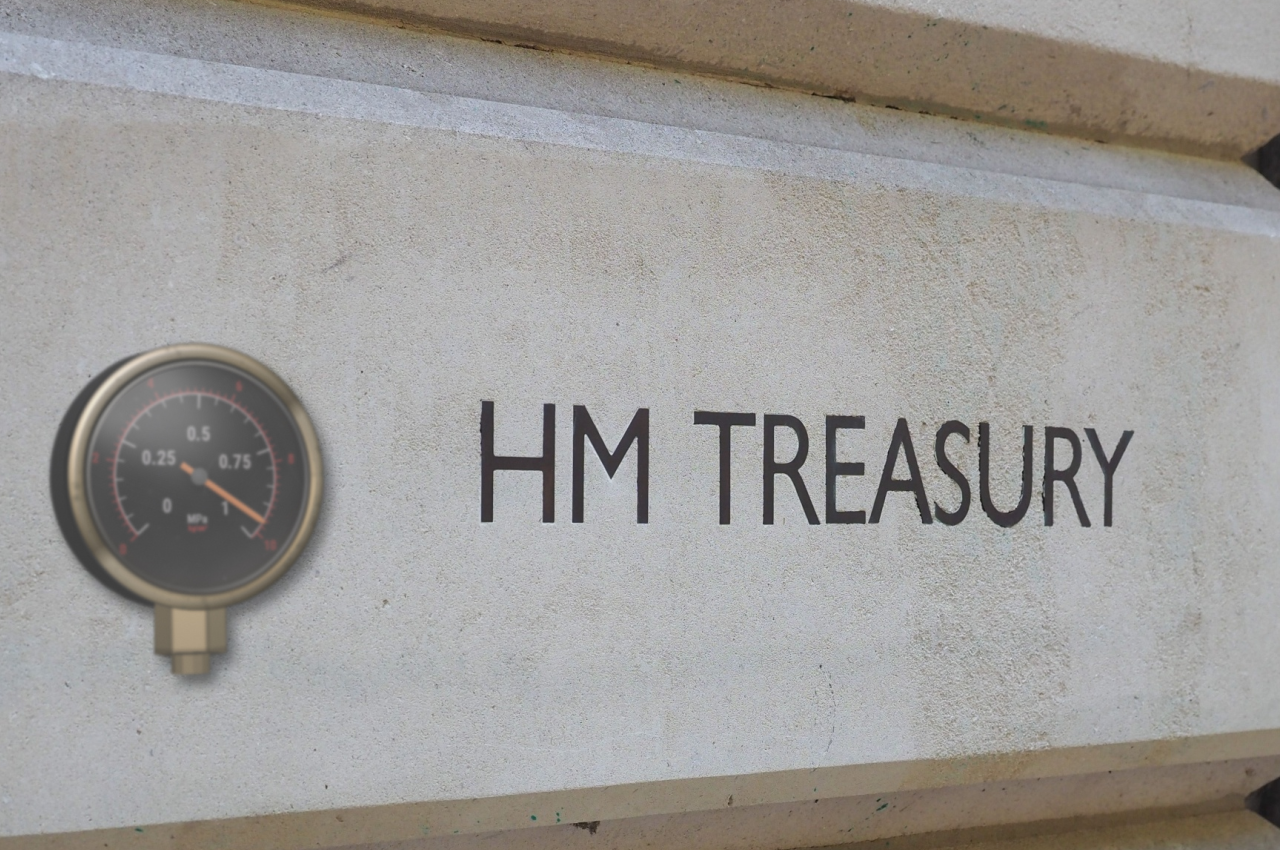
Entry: **0.95** MPa
